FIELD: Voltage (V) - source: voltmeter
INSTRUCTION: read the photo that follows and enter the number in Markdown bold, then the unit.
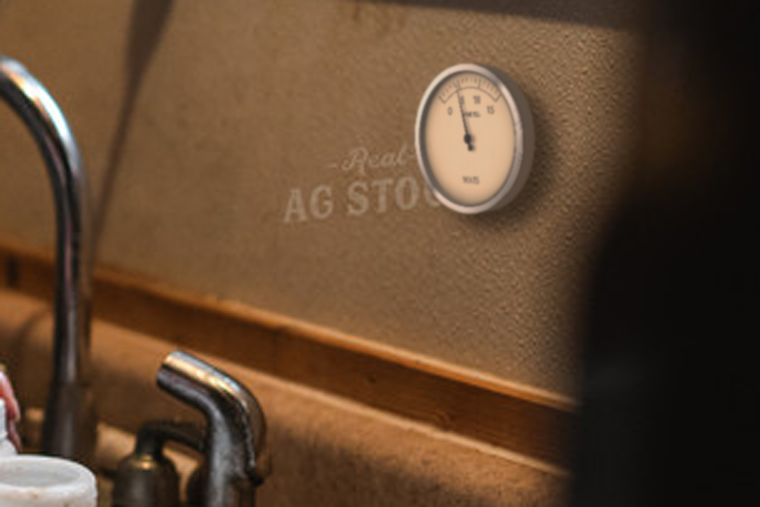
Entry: **5** V
